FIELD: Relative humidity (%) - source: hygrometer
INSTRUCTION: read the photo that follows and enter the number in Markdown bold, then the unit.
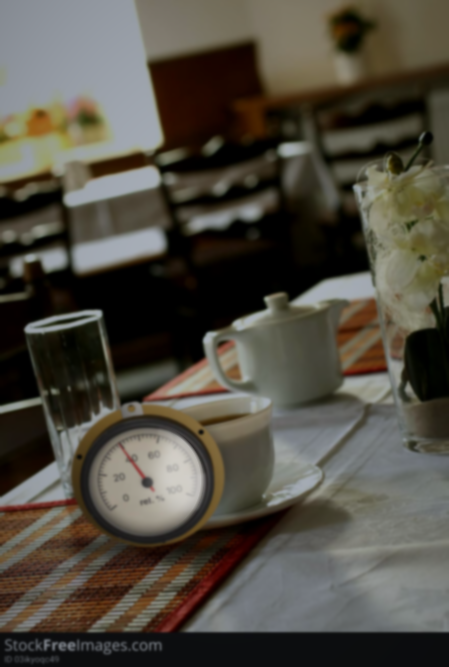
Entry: **40** %
